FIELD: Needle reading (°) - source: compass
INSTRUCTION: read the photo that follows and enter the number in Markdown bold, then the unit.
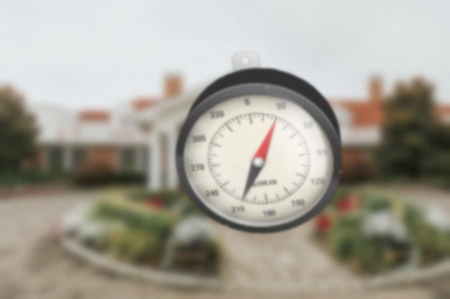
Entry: **30** °
